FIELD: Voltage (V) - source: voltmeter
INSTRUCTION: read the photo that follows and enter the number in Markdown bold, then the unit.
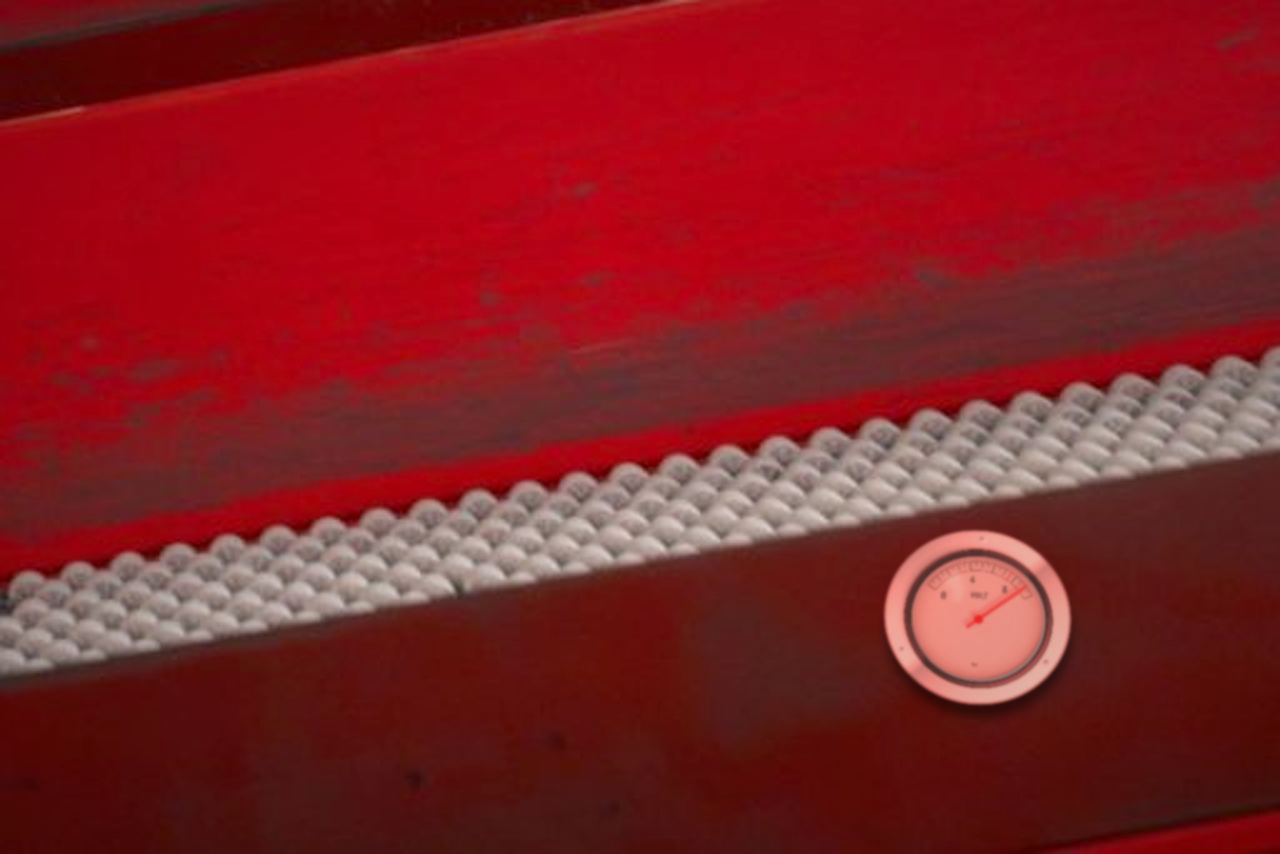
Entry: **9** V
